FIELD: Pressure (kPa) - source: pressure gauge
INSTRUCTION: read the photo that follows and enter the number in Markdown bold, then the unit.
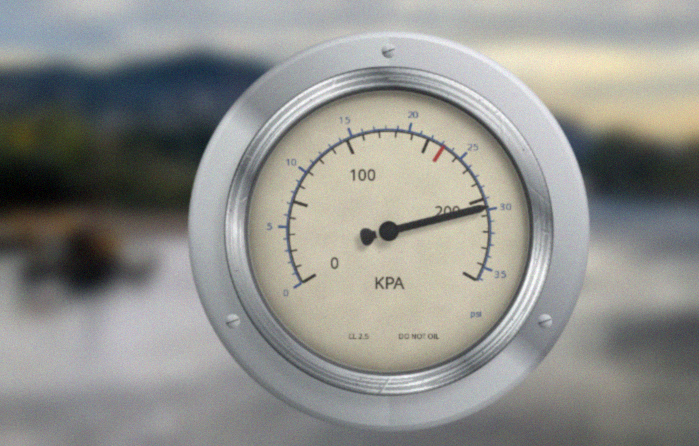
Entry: **205** kPa
